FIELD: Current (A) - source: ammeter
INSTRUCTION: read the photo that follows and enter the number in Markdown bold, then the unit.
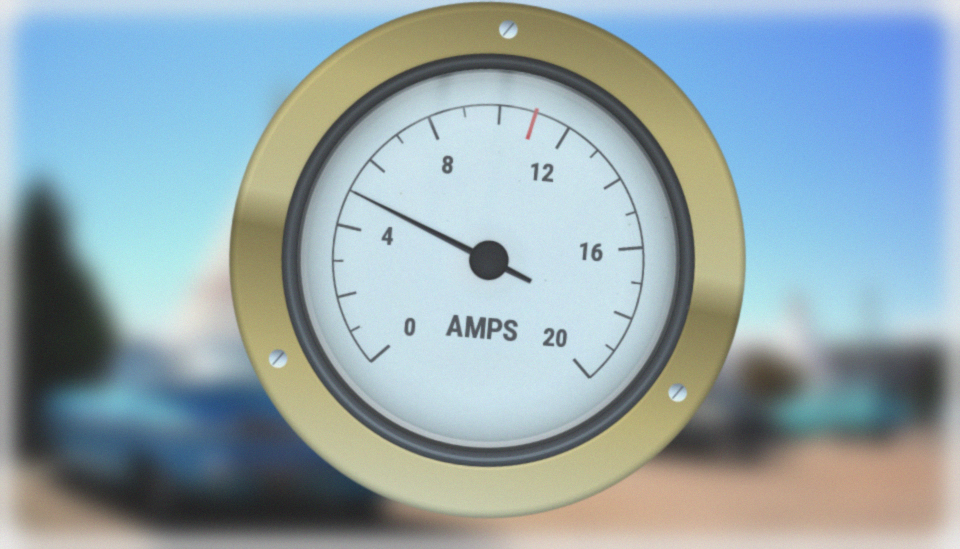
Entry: **5** A
